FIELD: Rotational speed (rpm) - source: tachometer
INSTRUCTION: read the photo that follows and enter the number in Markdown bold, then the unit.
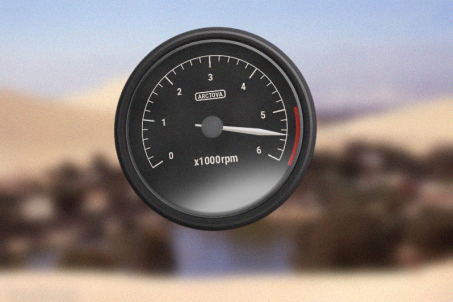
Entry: **5500** rpm
